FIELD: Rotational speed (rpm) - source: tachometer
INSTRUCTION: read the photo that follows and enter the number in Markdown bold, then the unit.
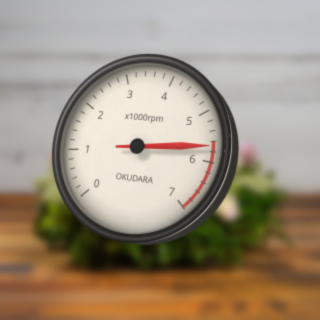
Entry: **5700** rpm
